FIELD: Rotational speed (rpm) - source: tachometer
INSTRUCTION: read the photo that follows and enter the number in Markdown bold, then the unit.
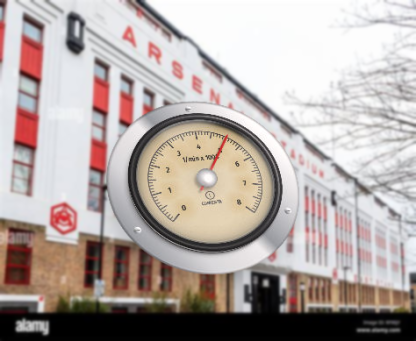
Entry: **5000** rpm
